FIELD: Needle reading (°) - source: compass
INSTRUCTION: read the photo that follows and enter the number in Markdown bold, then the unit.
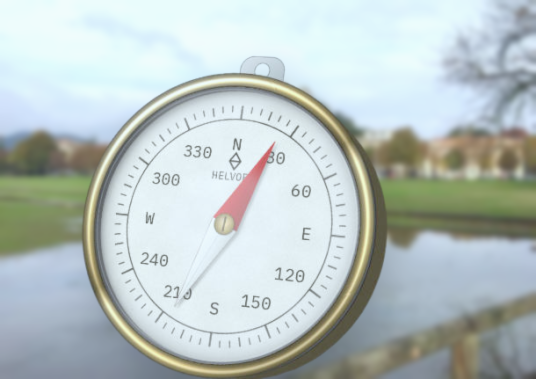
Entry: **25** °
